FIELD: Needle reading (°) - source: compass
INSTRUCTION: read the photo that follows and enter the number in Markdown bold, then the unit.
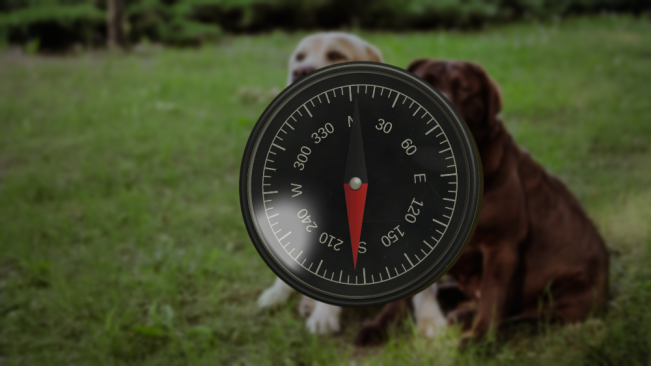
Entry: **185** °
